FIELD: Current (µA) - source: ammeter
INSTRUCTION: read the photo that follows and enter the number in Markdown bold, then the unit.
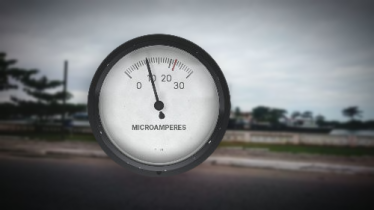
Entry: **10** µA
